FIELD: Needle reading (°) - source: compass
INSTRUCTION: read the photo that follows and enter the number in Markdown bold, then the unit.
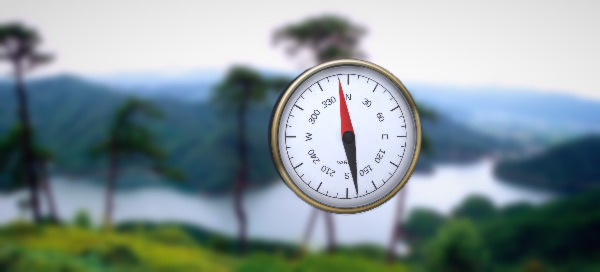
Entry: **350** °
